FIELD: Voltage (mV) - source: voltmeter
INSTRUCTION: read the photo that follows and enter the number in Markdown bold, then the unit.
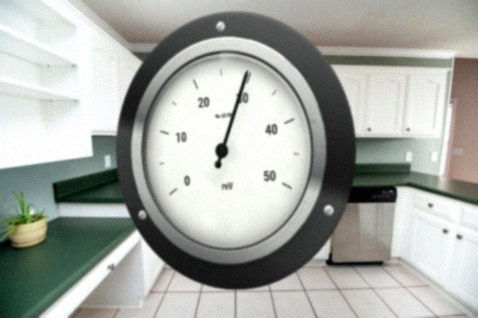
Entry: **30** mV
